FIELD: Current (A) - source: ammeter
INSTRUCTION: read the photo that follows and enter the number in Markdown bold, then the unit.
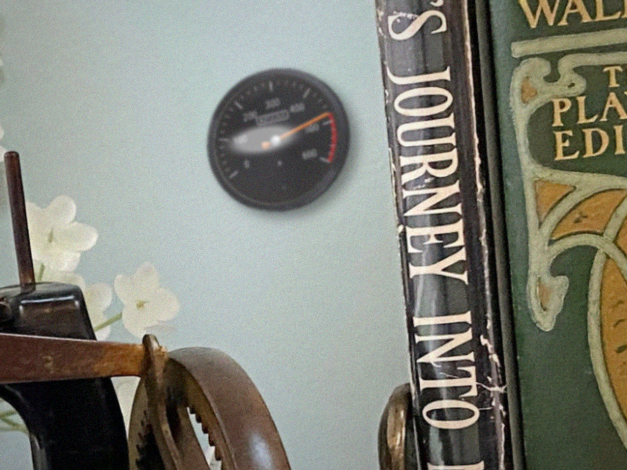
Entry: **480** A
